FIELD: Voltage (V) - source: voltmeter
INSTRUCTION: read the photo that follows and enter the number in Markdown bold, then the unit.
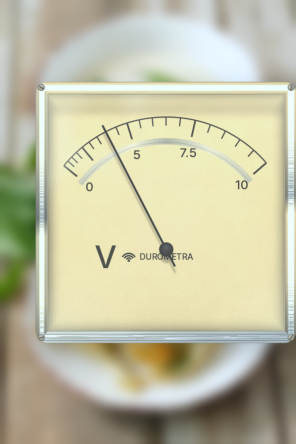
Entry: **4** V
